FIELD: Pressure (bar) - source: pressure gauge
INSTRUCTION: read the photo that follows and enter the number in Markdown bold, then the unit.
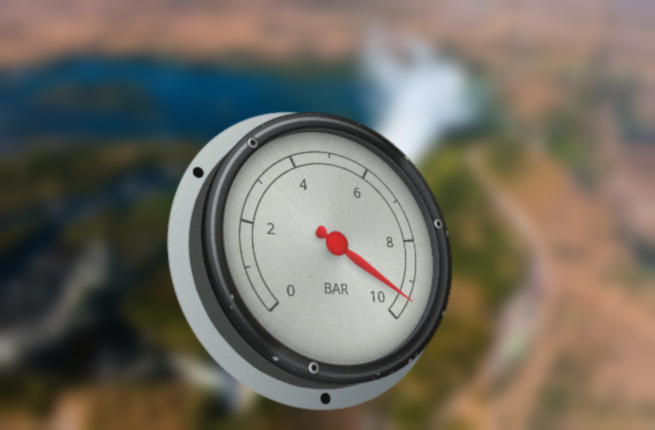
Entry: **9.5** bar
